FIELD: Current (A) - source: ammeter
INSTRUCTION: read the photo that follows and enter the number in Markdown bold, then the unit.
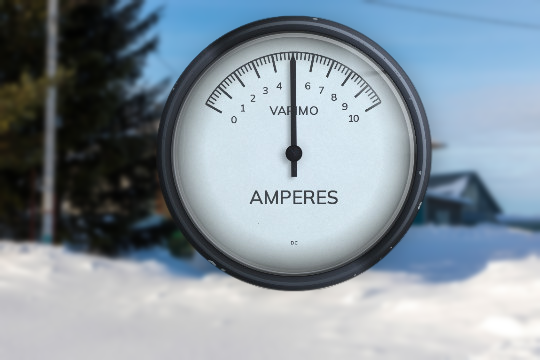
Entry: **5** A
